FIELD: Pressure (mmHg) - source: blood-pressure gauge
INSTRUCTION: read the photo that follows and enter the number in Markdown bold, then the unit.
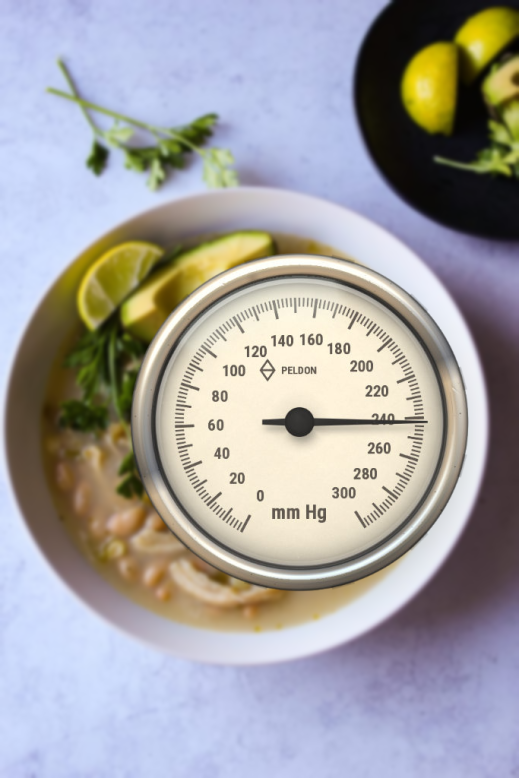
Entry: **242** mmHg
